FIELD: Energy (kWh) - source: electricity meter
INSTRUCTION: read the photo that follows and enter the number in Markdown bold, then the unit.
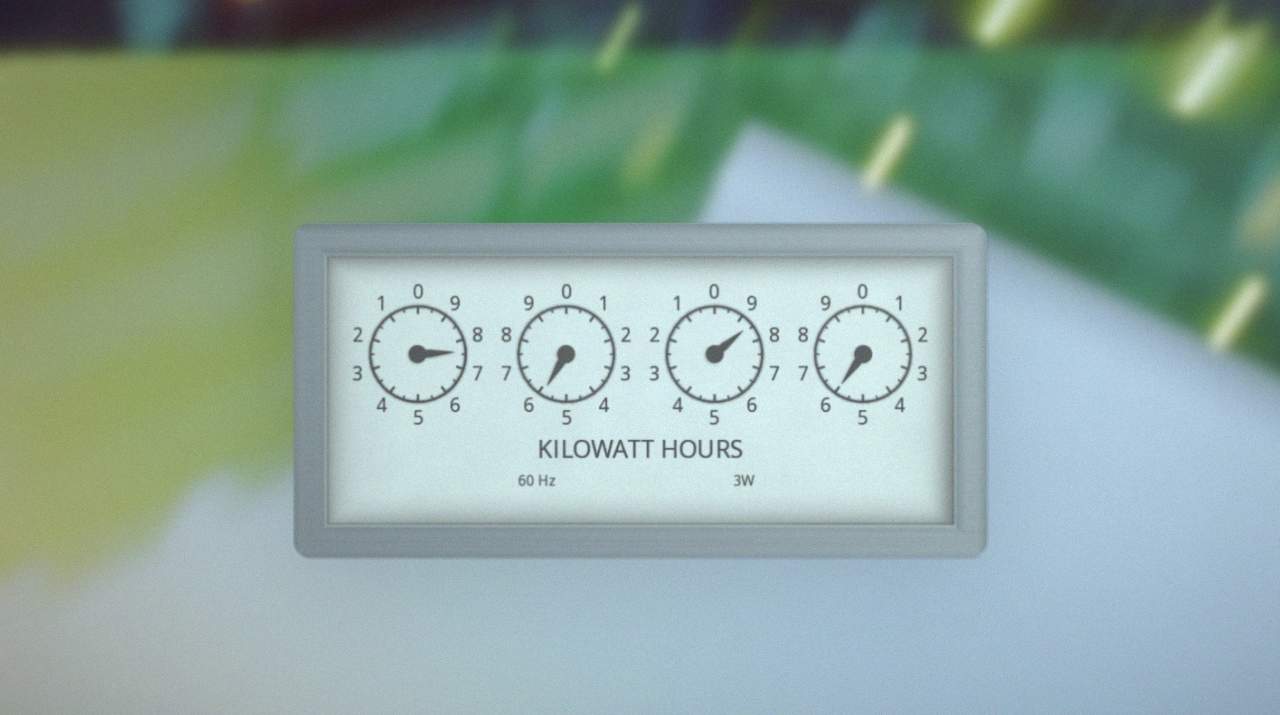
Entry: **7586** kWh
